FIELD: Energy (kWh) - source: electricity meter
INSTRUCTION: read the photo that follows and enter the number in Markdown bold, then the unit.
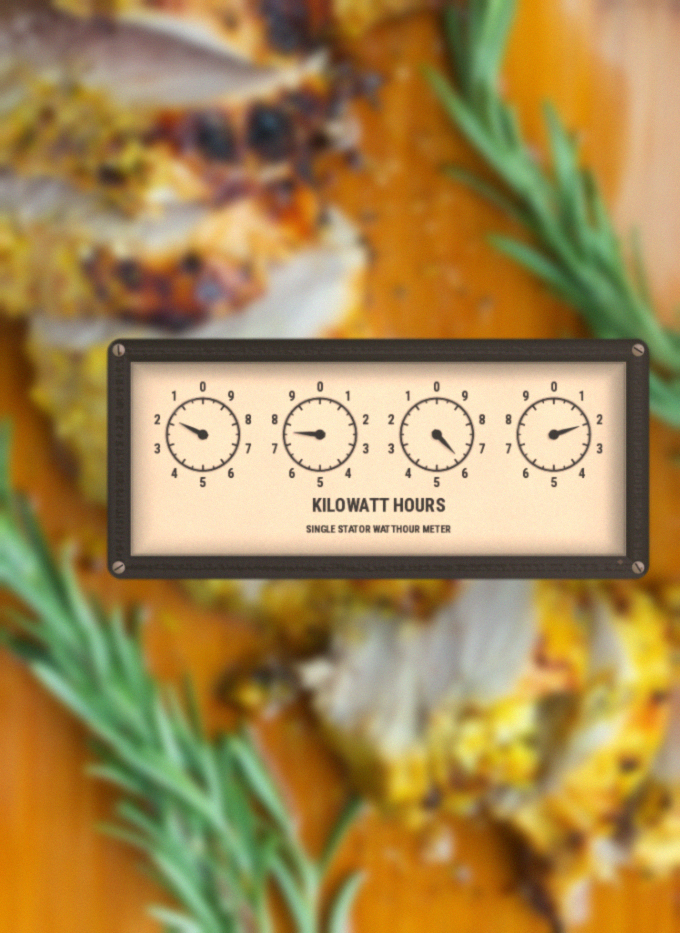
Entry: **1762** kWh
